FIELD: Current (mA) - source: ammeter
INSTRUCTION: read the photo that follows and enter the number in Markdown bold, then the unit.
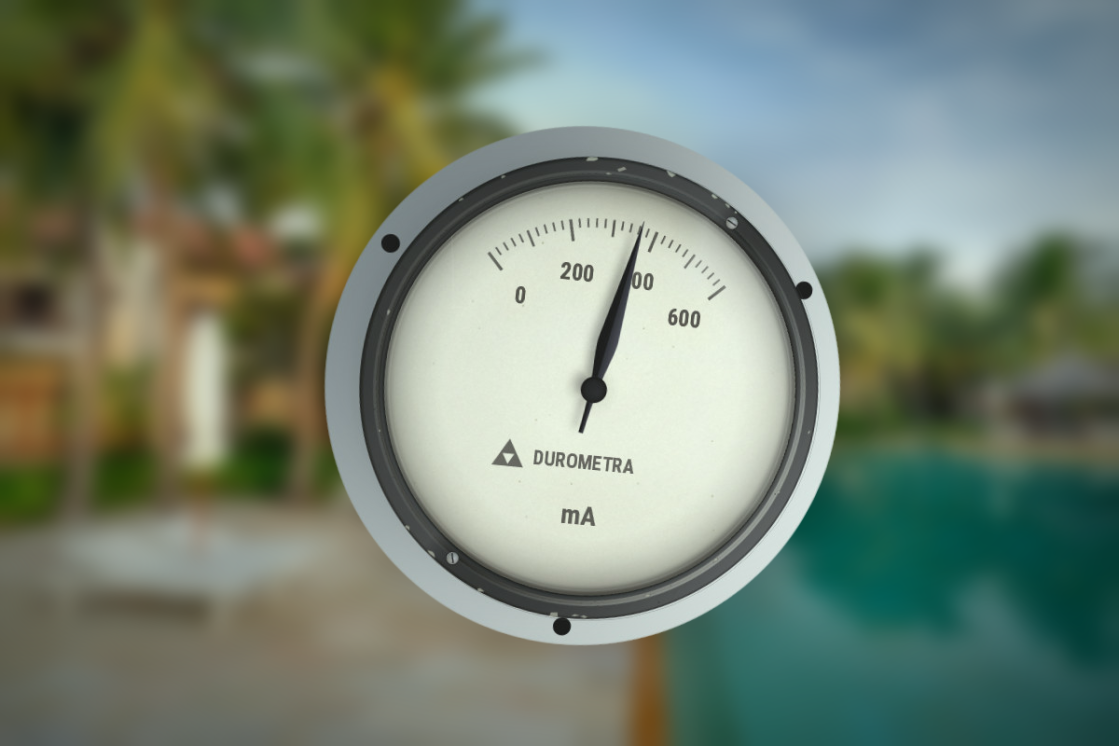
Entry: **360** mA
